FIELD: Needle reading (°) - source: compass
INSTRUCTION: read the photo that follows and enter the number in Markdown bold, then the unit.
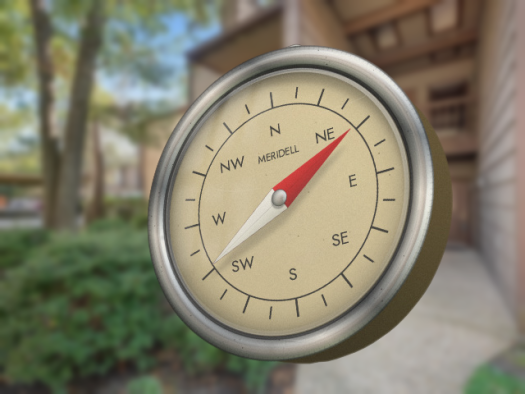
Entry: **60** °
